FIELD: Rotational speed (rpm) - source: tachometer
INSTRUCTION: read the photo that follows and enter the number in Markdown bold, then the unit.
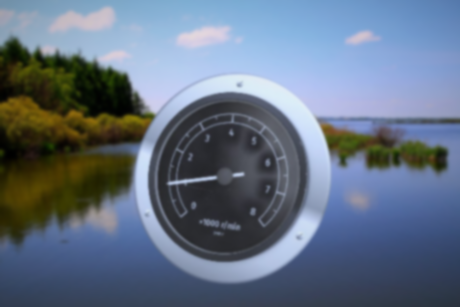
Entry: **1000** rpm
